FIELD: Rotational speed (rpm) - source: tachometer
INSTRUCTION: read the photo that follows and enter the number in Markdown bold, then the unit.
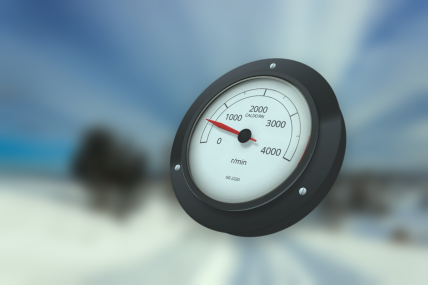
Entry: **500** rpm
